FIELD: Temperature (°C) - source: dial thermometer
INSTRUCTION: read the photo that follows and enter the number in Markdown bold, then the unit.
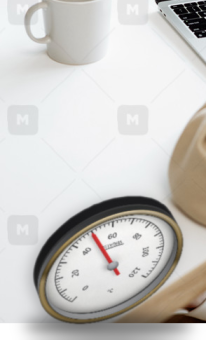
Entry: **50** °C
